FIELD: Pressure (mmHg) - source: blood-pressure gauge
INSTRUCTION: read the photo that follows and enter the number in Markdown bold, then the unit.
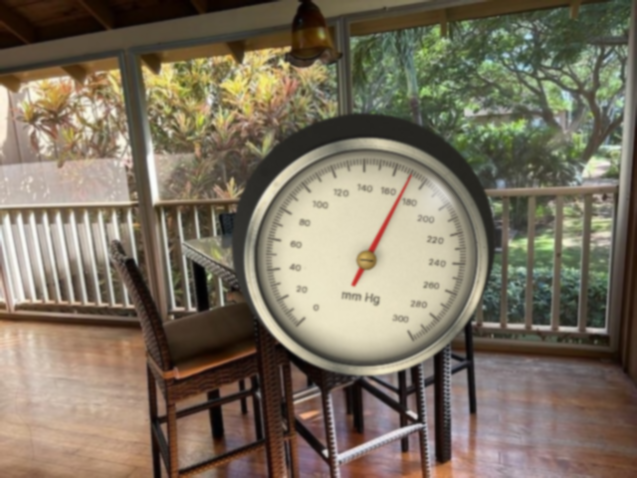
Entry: **170** mmHg
